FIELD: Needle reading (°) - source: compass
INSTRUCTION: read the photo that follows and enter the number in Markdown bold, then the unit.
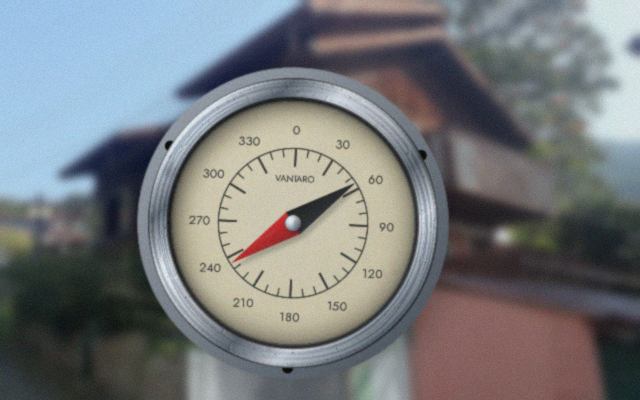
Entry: **235** °
